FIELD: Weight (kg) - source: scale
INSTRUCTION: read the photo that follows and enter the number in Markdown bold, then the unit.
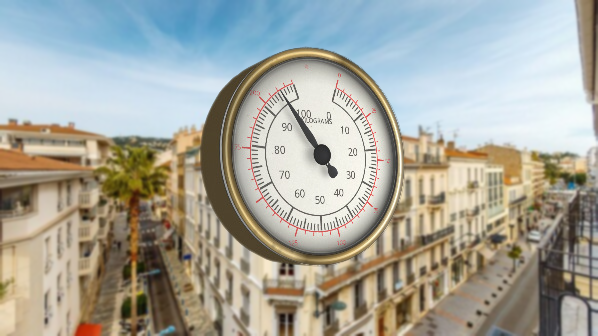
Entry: **95** kg
